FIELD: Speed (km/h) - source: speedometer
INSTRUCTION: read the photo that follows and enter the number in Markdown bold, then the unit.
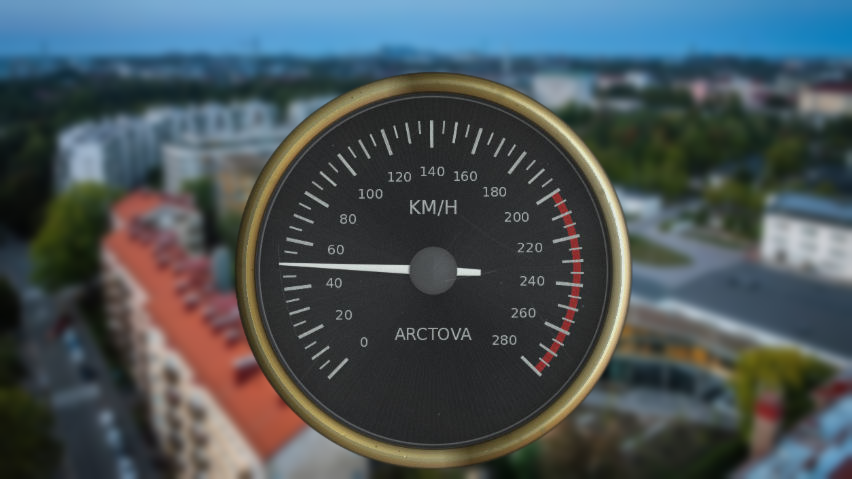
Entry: **50** km/h
